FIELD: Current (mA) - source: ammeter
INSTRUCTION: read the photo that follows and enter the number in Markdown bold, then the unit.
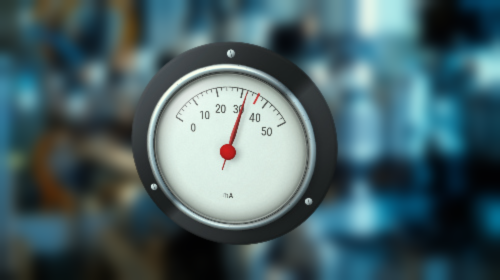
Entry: **32** mA
